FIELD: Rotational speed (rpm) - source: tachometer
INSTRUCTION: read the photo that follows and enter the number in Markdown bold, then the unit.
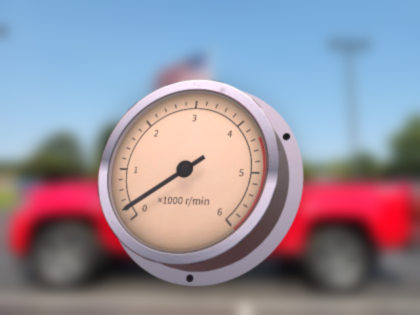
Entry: **200** rpm
